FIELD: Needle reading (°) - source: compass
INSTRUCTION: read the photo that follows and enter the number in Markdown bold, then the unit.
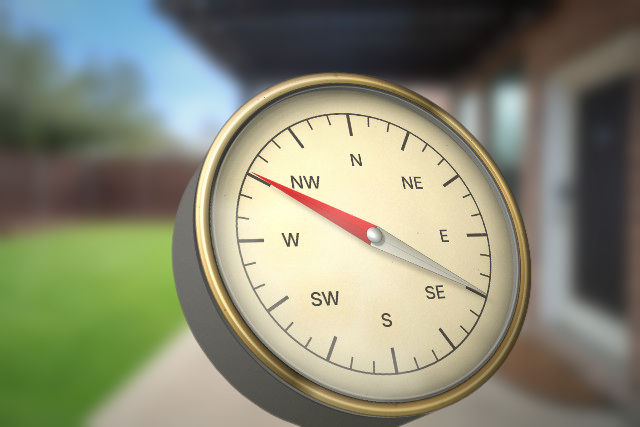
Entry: **300** °
